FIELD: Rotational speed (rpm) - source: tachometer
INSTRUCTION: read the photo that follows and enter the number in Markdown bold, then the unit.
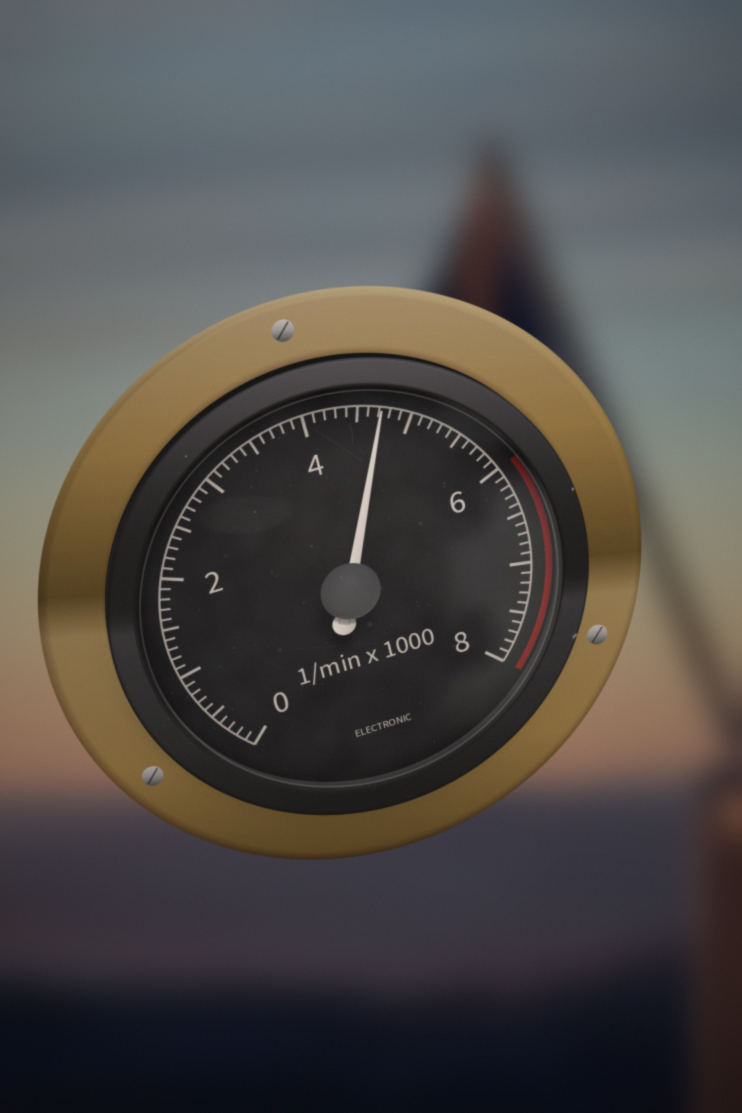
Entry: **4700** rpm
